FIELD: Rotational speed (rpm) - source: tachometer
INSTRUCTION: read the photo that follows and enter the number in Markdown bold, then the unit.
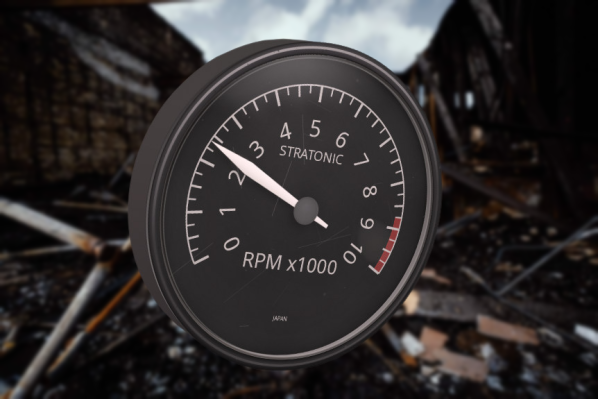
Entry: **2375** rpm
